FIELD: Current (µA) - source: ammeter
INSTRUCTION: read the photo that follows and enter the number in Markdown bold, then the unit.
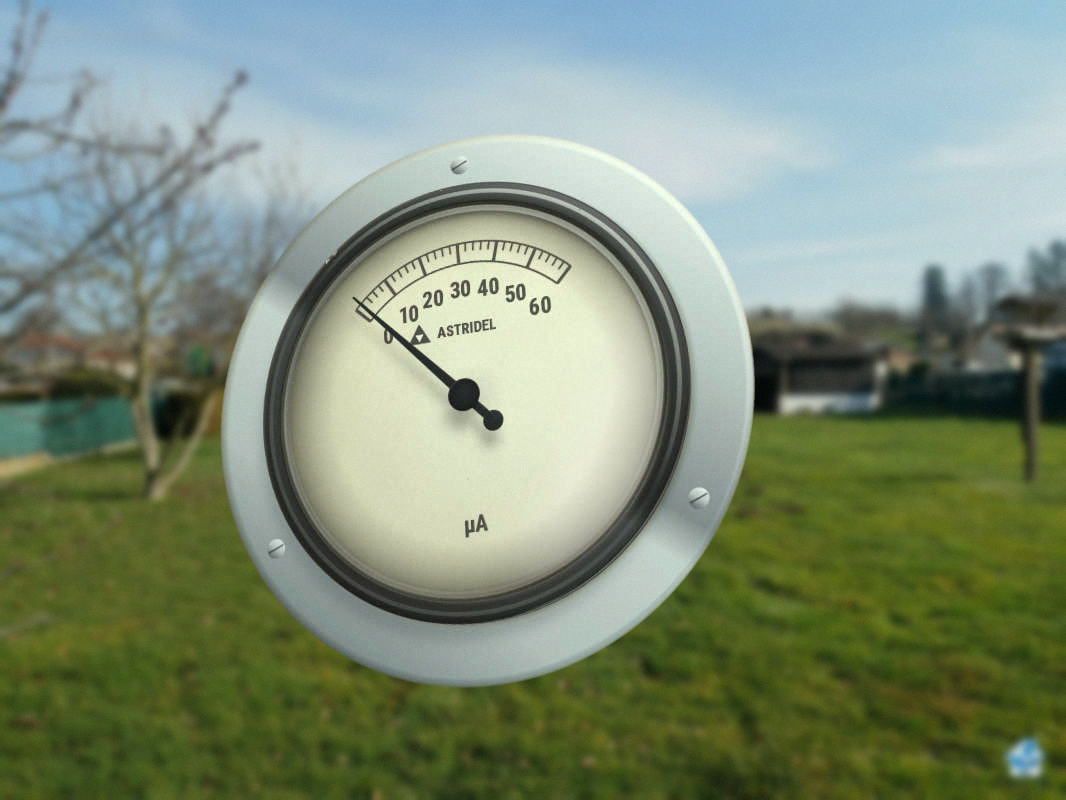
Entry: **2** µA
